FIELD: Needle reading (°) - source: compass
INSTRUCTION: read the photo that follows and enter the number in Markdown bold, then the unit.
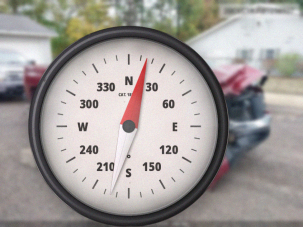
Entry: **15** °
